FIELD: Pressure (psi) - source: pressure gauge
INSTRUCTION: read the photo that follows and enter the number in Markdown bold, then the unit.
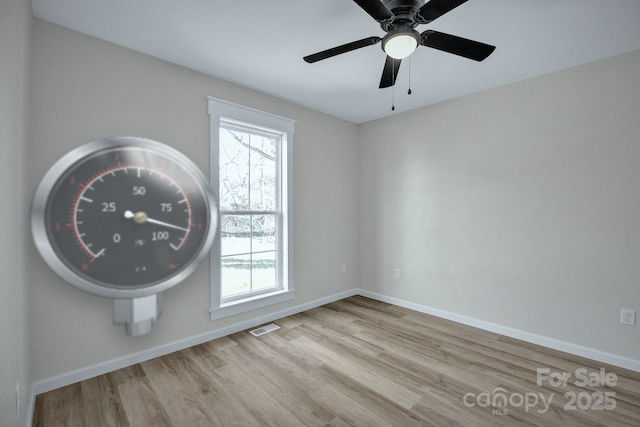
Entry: **90** psi
